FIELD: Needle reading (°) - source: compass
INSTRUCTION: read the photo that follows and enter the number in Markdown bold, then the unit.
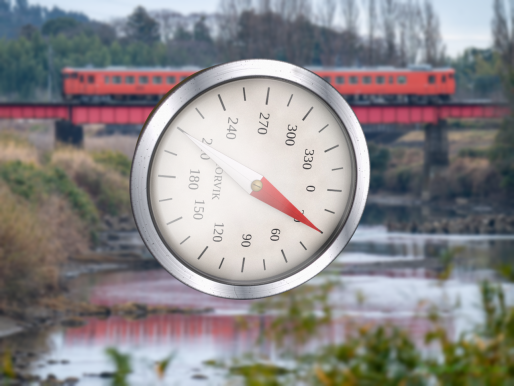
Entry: **30** °
